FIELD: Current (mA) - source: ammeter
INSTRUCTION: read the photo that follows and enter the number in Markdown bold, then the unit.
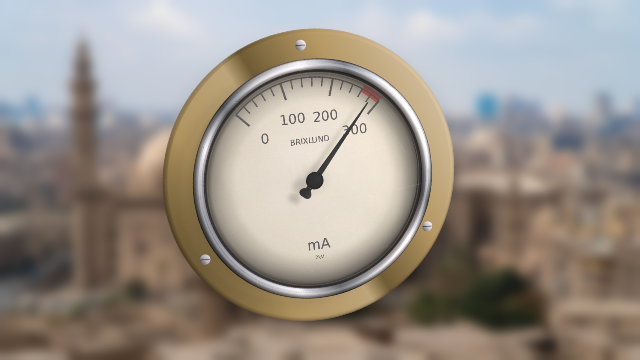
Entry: **280** mA
